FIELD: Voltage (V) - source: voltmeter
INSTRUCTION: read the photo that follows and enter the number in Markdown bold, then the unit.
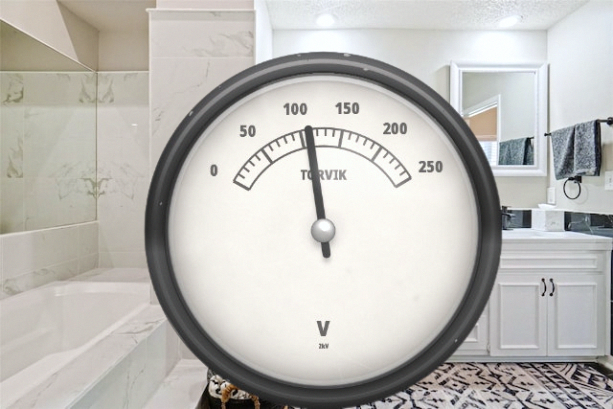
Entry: **110** V
